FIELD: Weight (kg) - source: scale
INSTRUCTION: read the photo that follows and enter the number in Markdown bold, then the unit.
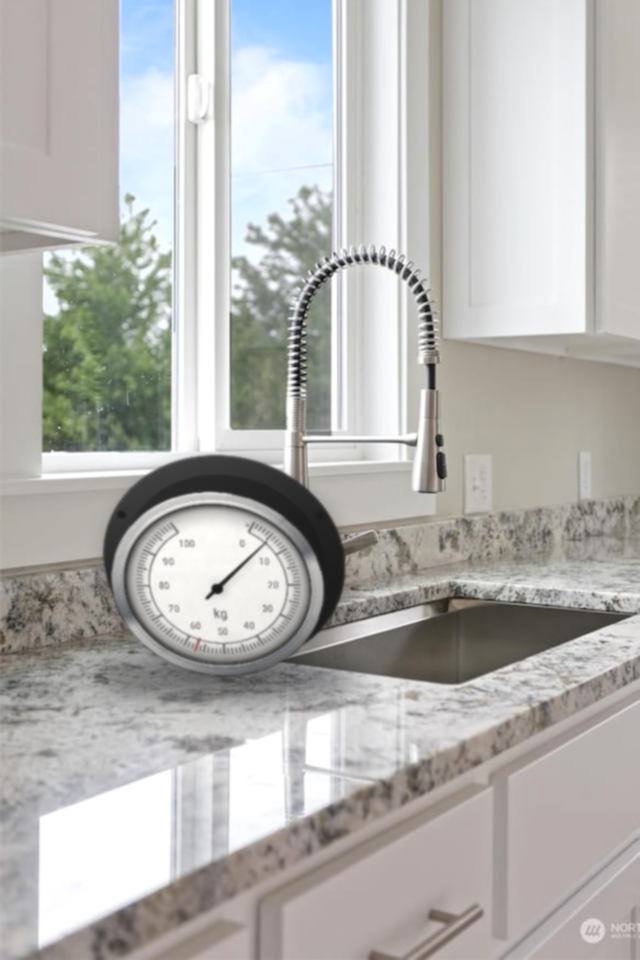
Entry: **5** kg
